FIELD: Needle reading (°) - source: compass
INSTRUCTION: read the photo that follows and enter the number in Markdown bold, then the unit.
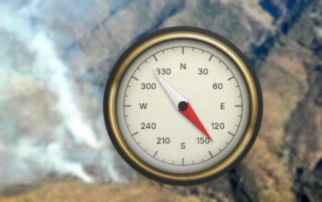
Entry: **140** °
